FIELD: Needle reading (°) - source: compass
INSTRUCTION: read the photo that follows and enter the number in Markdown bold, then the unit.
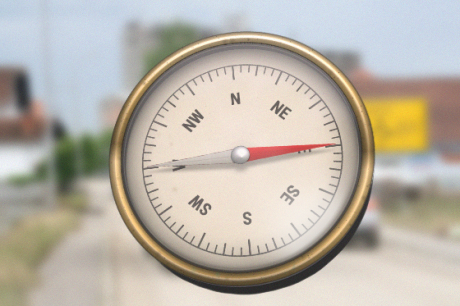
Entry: **90** °
